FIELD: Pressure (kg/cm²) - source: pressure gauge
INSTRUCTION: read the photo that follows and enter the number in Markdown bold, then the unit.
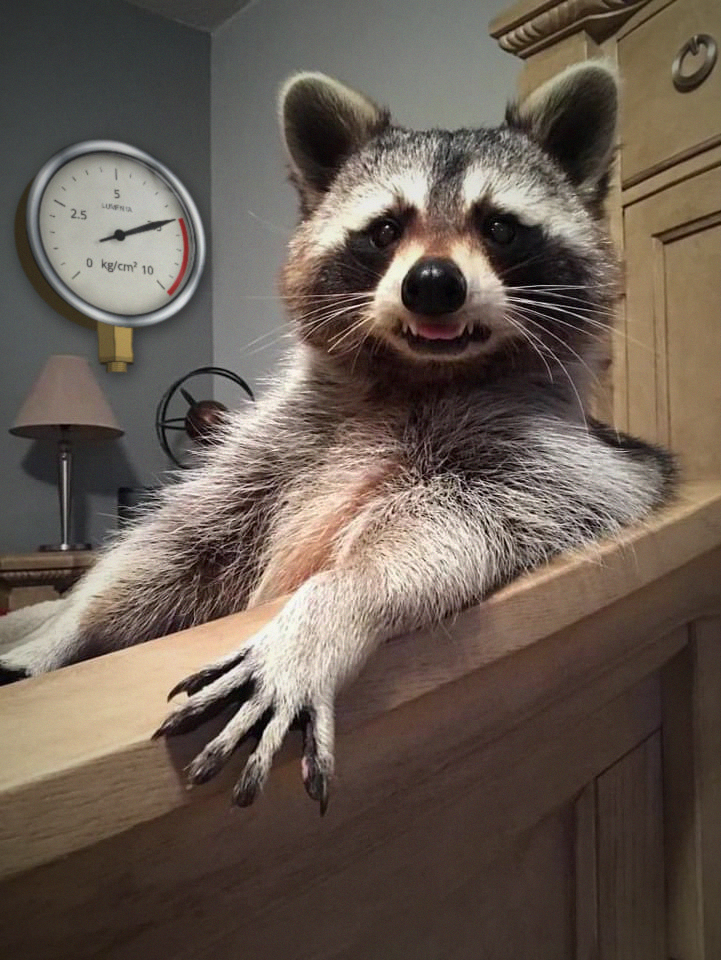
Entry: **7.5** kg/cm²
